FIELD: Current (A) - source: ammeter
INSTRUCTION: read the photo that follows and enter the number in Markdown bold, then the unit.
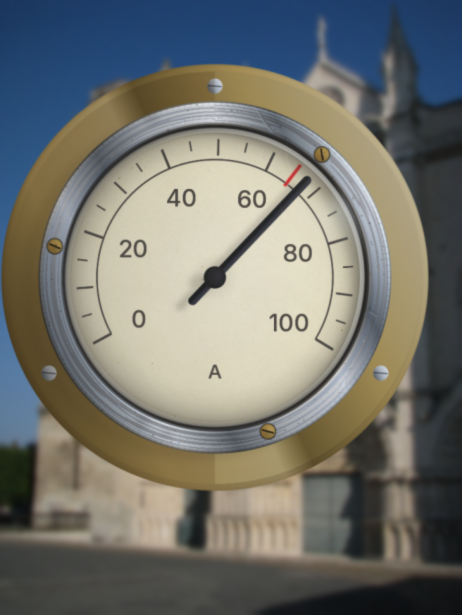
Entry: **67.5** A
